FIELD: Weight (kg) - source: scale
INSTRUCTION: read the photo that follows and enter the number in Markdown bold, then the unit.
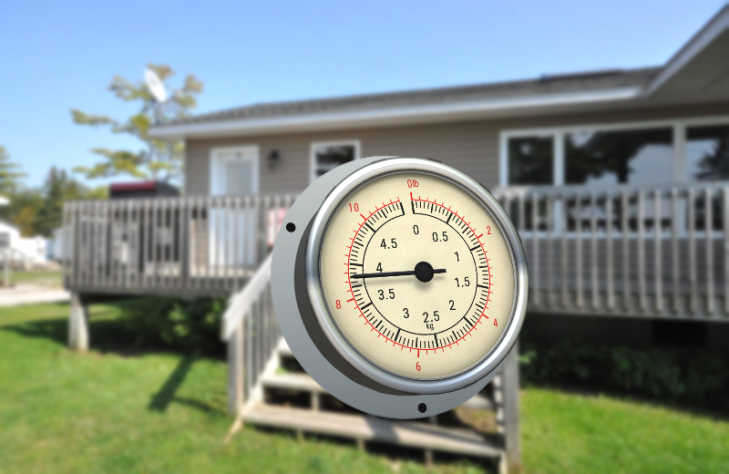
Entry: **3.85** kg
